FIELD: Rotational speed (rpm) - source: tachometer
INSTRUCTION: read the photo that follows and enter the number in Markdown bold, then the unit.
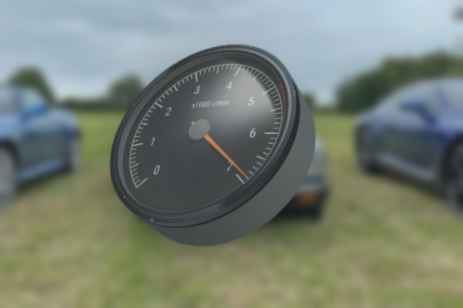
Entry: **6900** rpm
